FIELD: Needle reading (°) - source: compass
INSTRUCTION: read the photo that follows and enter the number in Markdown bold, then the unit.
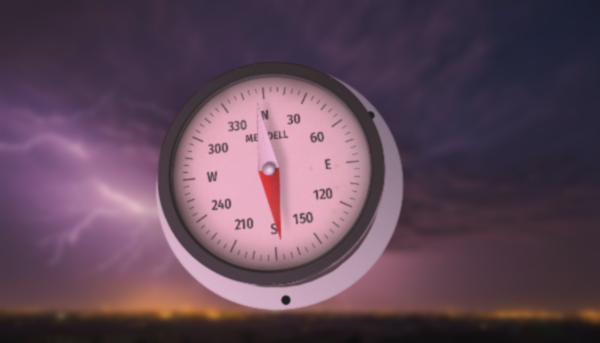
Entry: **175** °
